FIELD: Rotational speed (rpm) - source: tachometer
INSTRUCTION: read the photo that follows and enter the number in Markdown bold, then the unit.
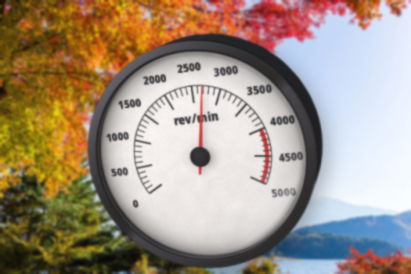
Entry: **2700** rpm
